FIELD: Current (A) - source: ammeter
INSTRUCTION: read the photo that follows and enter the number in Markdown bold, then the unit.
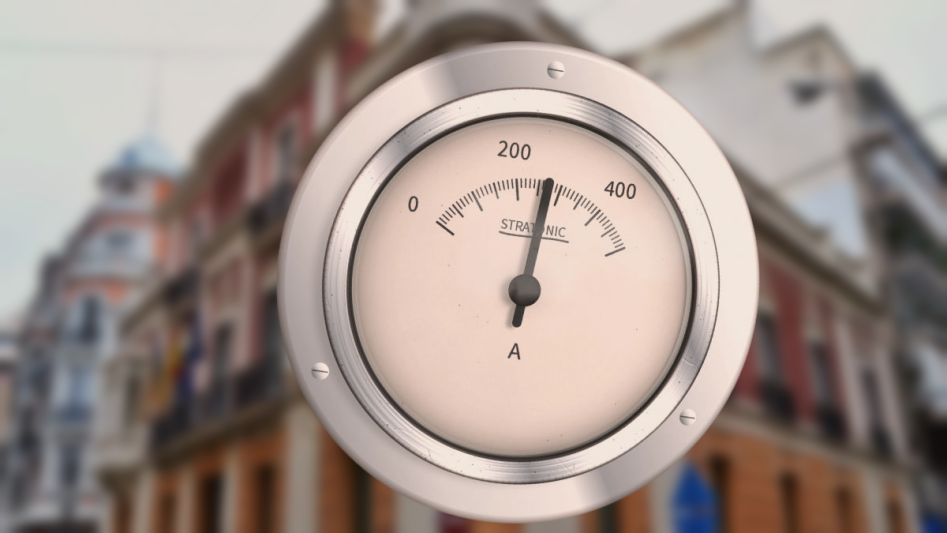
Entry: **270** A
